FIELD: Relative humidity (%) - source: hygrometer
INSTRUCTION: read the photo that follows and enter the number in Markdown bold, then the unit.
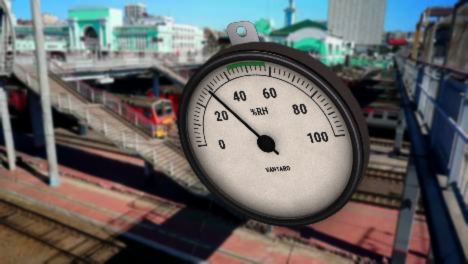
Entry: **30** %
